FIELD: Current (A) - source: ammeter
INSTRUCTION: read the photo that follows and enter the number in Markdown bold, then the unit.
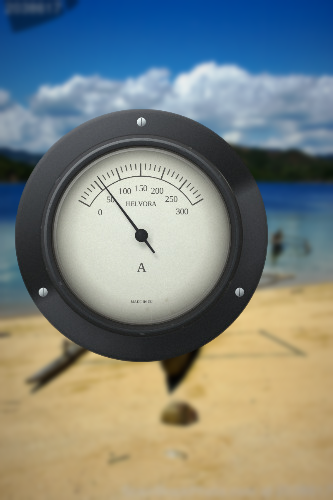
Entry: **60** A
